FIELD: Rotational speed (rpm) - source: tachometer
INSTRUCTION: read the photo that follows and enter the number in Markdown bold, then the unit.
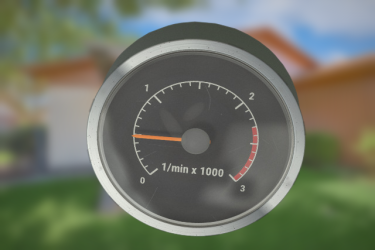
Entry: **500** rpm
